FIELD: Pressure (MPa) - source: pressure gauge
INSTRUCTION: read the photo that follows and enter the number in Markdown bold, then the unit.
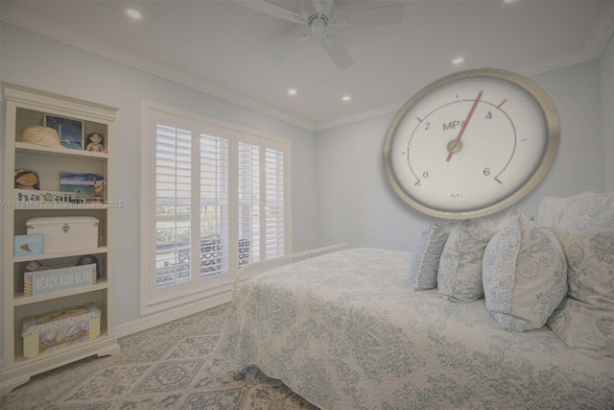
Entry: **3.5** MPa
